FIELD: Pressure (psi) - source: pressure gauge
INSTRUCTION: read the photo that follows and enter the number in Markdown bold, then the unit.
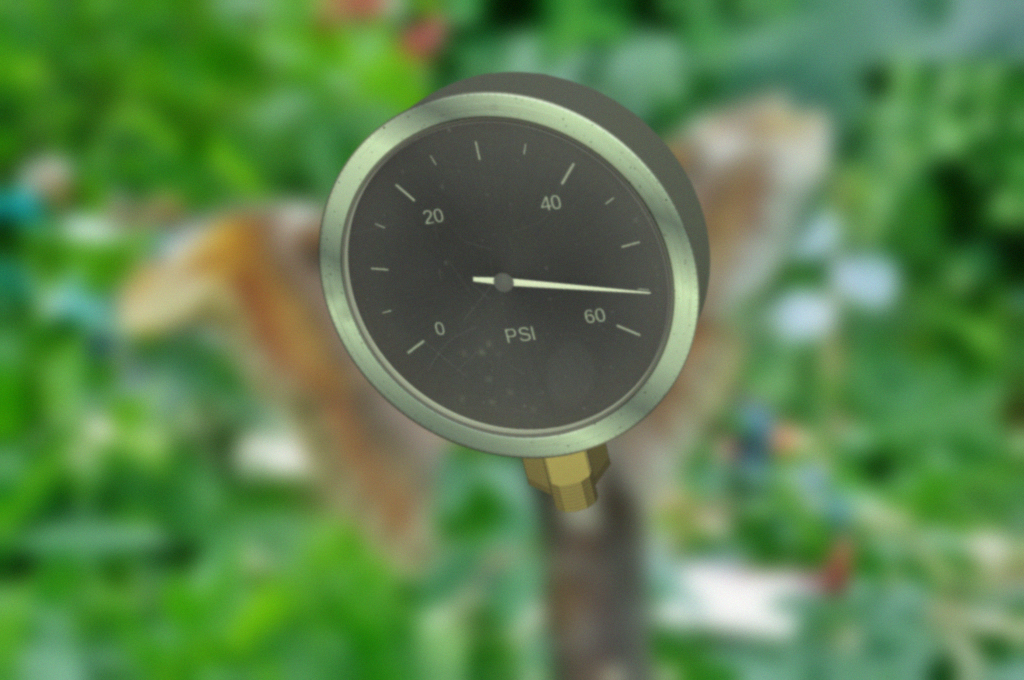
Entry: **55** psi
